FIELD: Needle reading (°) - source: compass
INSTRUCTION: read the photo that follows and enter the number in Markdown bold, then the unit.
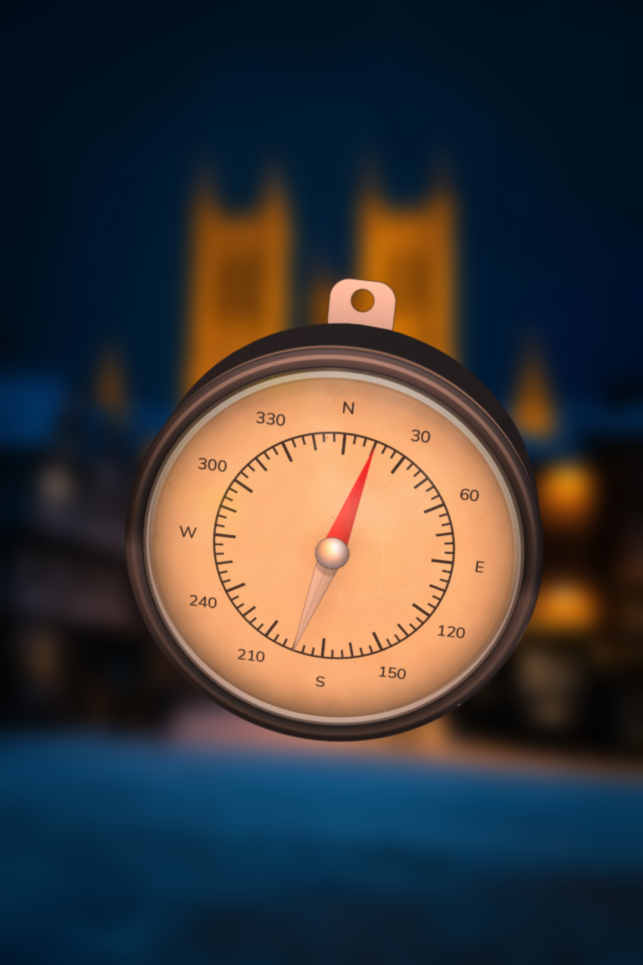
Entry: **15** °
